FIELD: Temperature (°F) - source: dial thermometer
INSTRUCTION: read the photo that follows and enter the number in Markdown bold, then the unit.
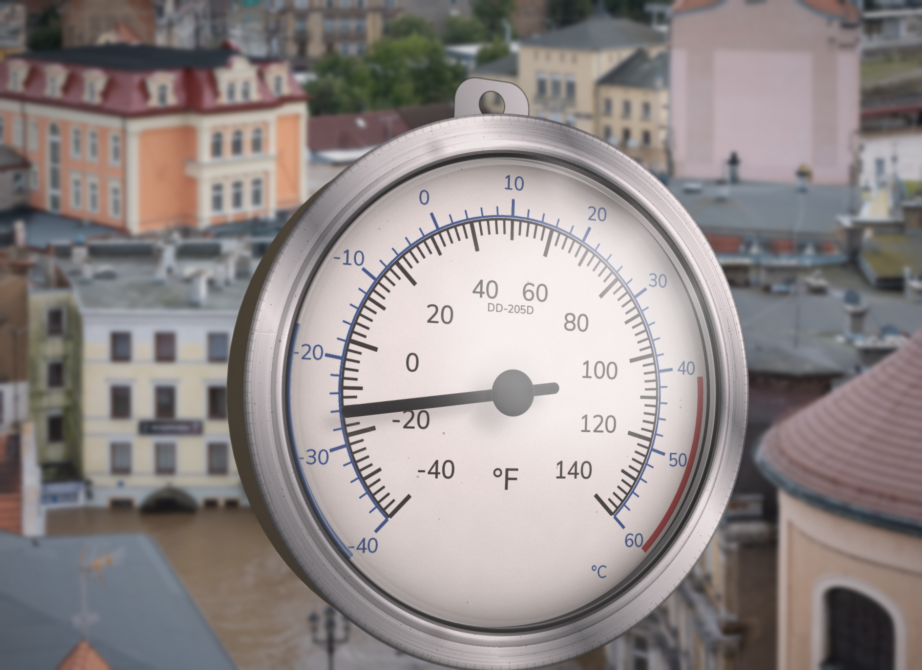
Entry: **-15** °F
